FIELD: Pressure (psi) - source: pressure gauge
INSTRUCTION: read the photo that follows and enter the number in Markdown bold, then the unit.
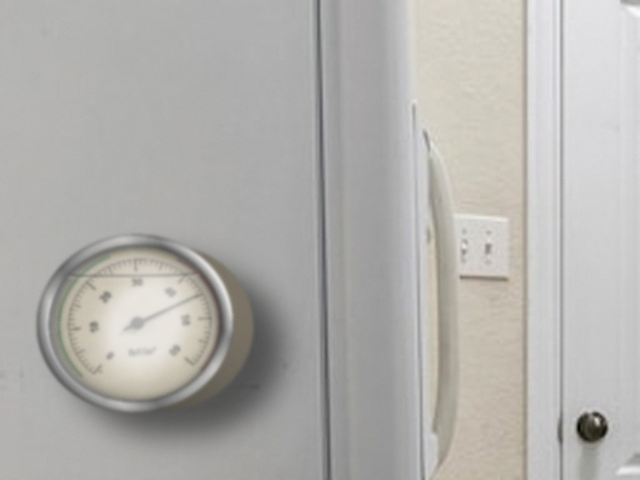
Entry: **45** psi
